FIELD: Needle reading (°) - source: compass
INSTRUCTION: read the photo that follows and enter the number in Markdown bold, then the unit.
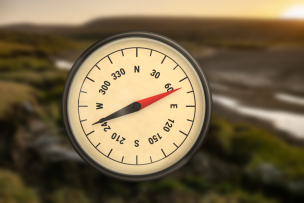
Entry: **67.5** °
